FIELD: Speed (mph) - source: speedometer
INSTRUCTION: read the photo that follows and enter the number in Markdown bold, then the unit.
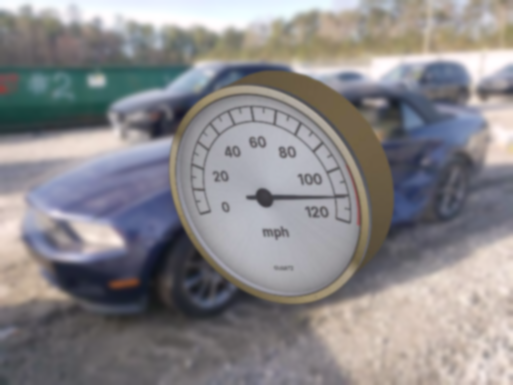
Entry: **110** mph
